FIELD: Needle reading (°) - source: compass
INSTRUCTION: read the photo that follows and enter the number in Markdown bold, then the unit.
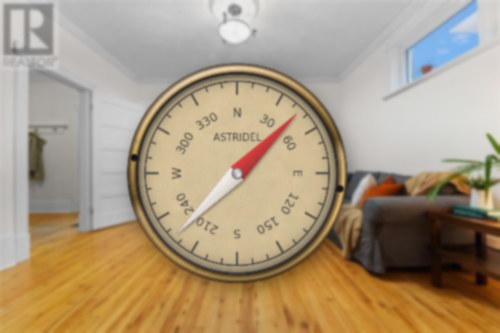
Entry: **45** °
